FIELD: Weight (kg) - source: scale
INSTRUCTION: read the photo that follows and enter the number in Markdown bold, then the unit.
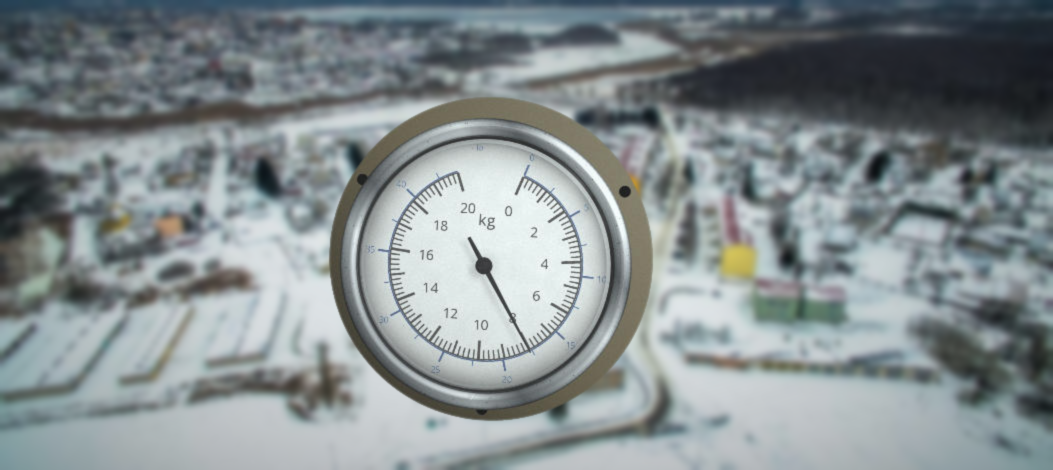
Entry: **8** kg
